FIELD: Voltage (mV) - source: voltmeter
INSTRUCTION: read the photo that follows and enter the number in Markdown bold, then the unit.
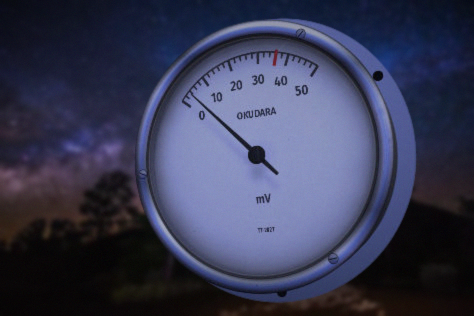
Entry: **4** mV
